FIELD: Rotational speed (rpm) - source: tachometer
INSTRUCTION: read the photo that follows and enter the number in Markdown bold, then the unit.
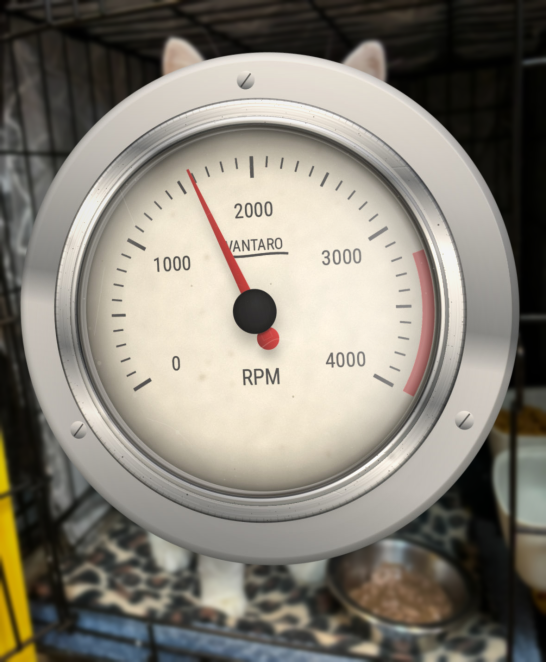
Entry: **1600** rpm
